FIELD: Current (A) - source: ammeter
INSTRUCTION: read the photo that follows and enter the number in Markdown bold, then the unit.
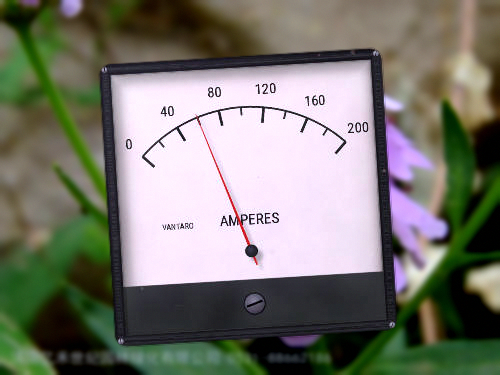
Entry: **60** A
